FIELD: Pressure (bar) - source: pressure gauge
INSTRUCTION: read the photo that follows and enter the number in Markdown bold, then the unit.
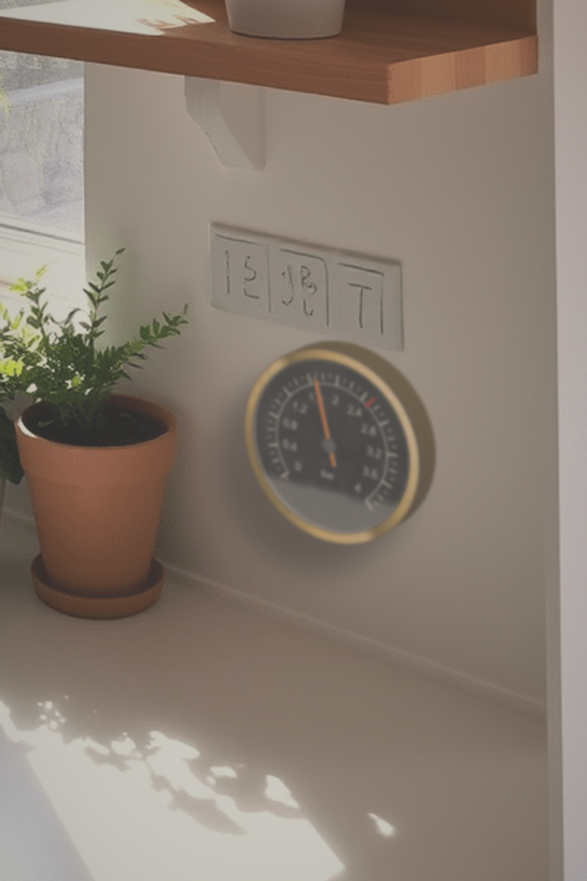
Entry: **1.7** bar
